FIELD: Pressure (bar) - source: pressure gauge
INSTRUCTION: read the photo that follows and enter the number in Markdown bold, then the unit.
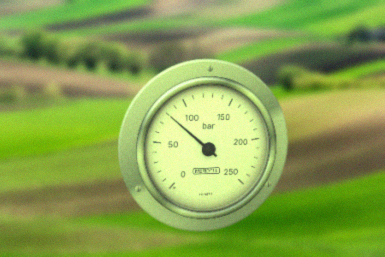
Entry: **80** bar
